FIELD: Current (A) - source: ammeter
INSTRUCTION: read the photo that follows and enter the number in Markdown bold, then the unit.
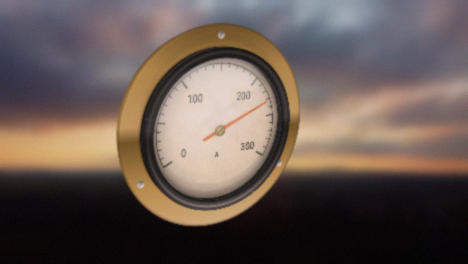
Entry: **230** A
